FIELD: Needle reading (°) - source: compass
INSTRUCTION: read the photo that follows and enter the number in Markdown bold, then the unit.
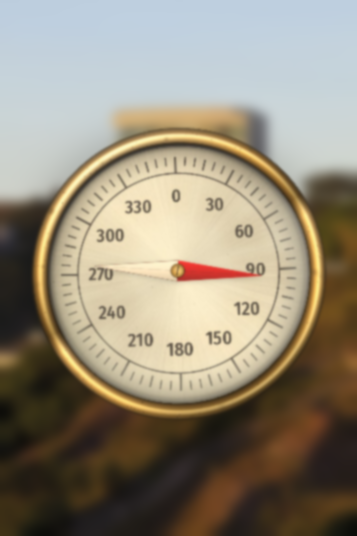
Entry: **95** °
